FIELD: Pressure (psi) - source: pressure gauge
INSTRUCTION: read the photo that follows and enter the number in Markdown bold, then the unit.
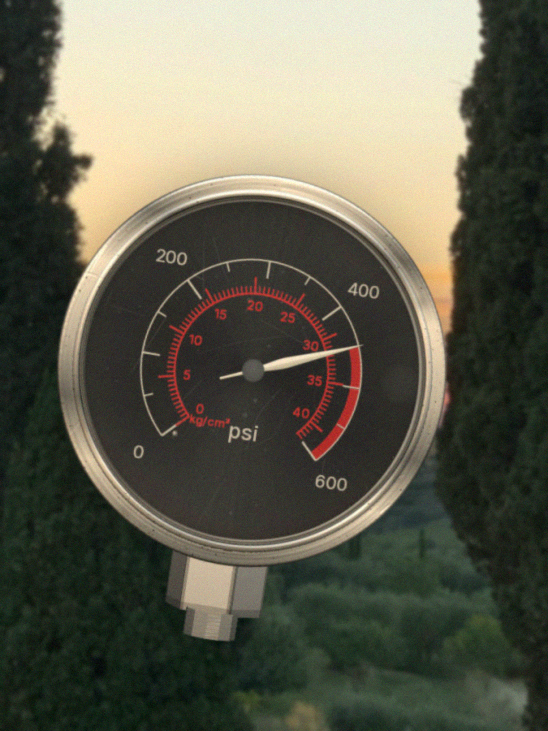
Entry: **450** psi
